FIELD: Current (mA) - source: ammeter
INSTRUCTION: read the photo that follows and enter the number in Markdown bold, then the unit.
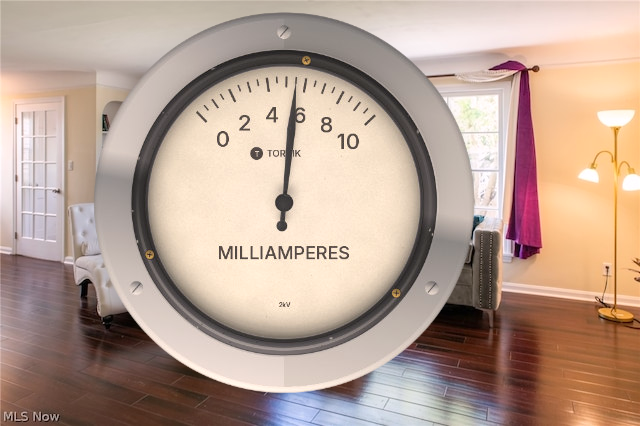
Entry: **5.5** mA
